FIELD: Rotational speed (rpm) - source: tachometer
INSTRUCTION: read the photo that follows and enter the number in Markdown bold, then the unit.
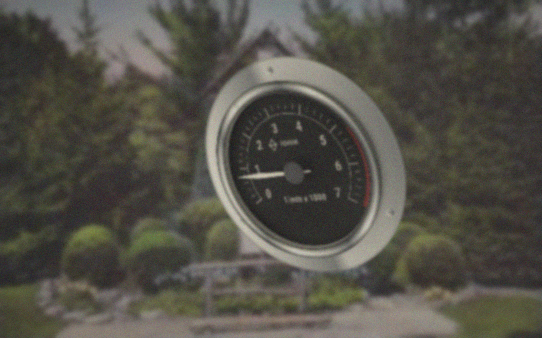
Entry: **800** rpm
